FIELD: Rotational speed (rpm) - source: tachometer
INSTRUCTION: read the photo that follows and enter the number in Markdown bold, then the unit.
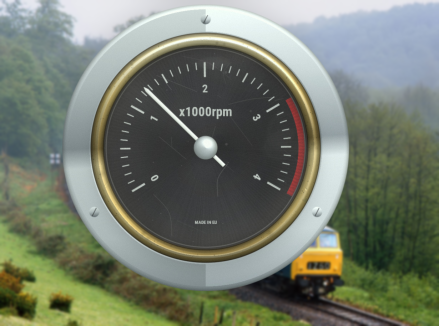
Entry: **1250** rpm
